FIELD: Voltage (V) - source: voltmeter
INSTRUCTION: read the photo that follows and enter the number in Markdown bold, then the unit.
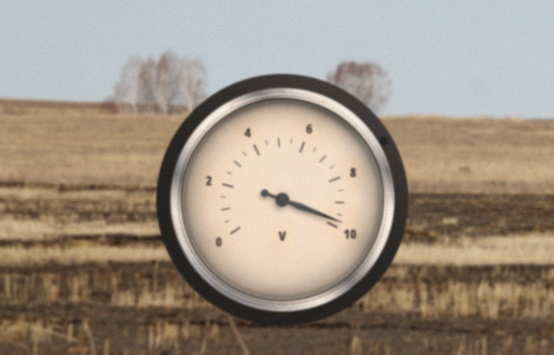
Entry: **9.75** V
